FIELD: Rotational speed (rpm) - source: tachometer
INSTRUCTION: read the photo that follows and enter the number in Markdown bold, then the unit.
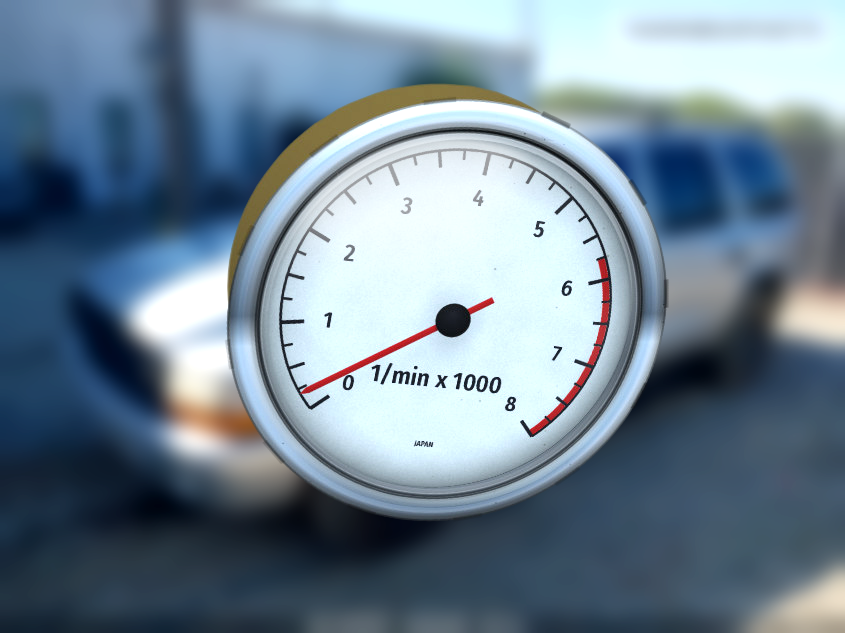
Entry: **250** rpm
